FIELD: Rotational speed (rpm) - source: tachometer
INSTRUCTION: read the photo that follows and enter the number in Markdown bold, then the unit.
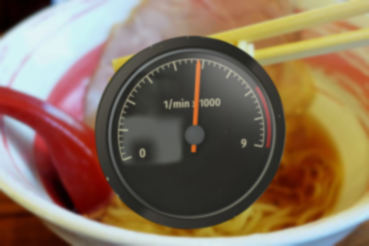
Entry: **4800** rpm
